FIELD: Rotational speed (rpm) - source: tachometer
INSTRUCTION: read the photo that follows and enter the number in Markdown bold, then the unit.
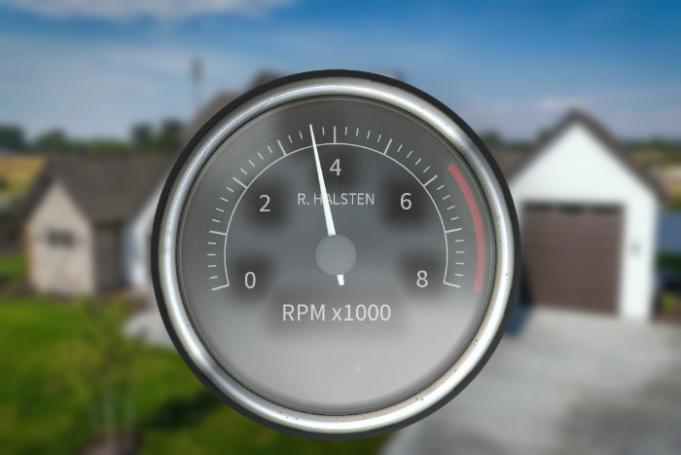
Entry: **3600** rpm
